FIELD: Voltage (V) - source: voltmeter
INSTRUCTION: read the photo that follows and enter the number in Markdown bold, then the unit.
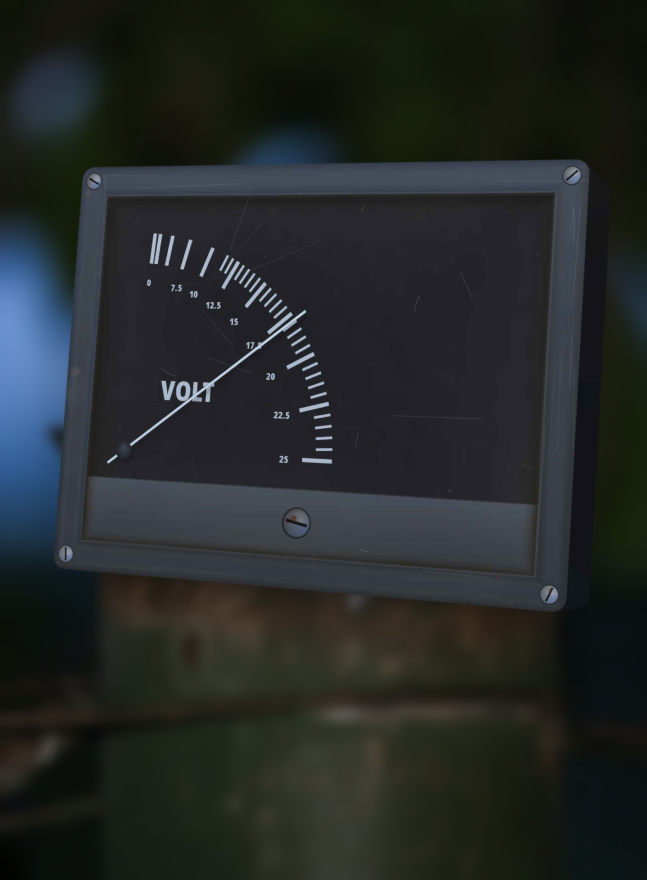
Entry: **18** V
